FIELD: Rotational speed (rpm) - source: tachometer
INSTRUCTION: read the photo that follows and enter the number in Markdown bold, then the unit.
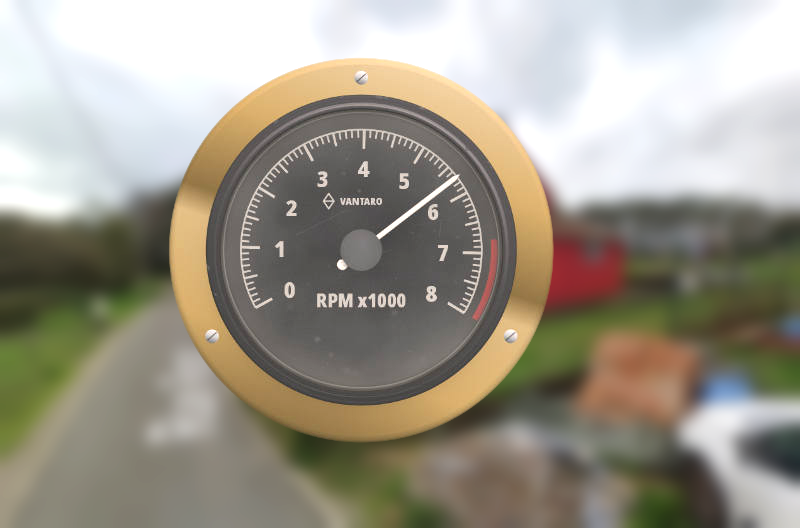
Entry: **5700** rpm
